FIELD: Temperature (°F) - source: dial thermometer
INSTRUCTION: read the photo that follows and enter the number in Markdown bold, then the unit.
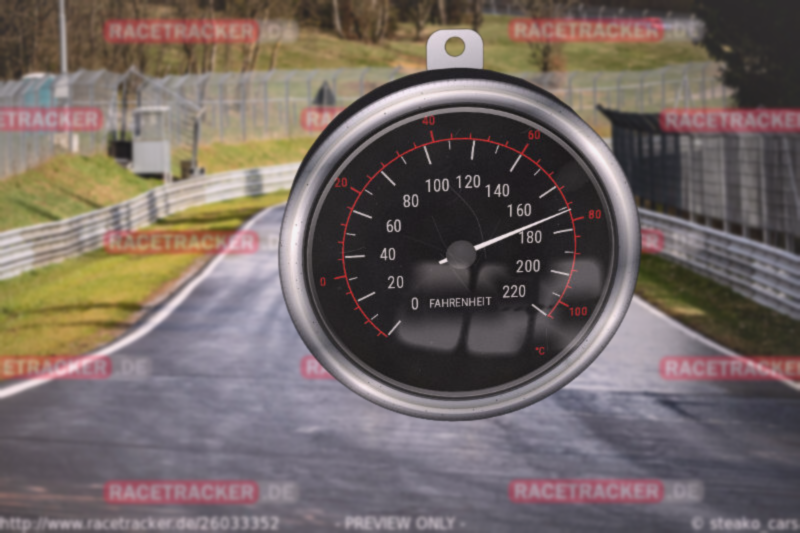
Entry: **170** °F
